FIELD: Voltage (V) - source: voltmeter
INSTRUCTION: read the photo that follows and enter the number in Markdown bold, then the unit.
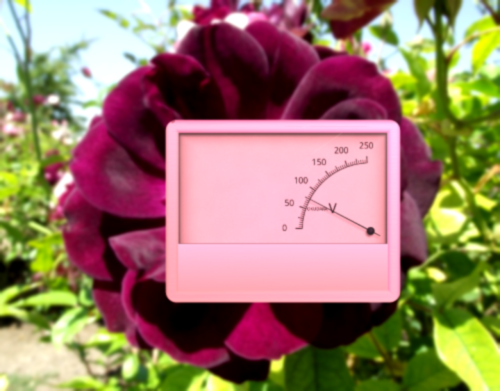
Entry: **75** V
